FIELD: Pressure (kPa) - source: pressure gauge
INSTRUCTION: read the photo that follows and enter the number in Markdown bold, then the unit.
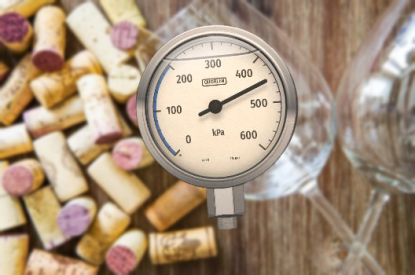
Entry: **450** kPa
